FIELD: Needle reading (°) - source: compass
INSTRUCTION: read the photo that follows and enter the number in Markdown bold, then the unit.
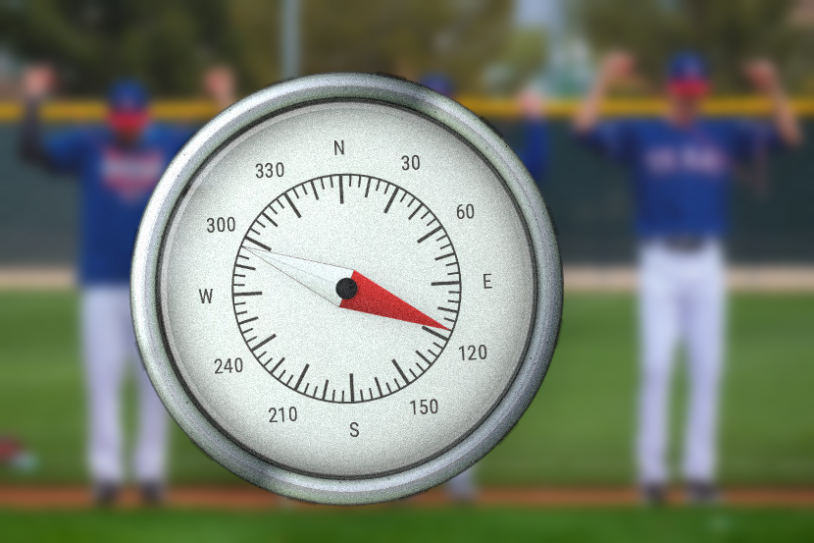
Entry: **115** °
